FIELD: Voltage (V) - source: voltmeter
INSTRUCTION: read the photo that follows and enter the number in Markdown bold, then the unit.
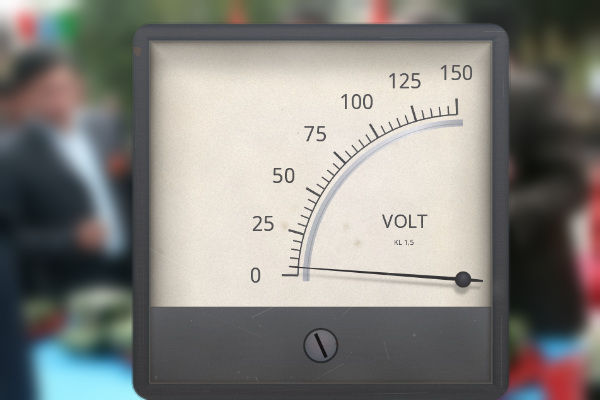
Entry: **5** V
